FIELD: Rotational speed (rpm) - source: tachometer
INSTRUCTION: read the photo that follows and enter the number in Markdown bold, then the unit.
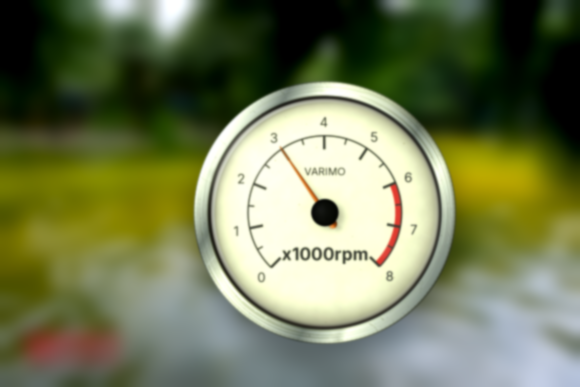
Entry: **3000** rpm
